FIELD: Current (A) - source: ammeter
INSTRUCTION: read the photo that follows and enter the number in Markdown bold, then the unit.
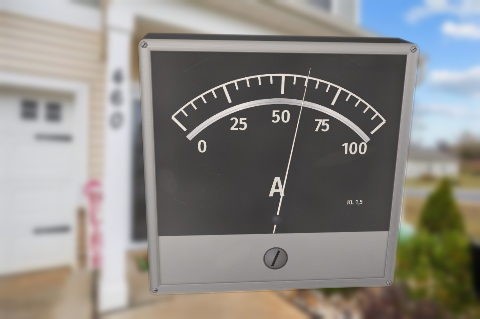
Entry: **60** A
